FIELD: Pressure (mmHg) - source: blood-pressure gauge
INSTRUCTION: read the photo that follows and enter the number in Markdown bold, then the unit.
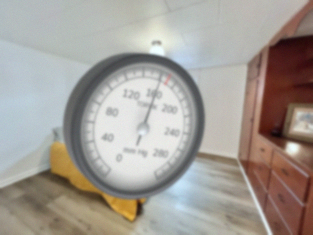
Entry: **160** mmHg
